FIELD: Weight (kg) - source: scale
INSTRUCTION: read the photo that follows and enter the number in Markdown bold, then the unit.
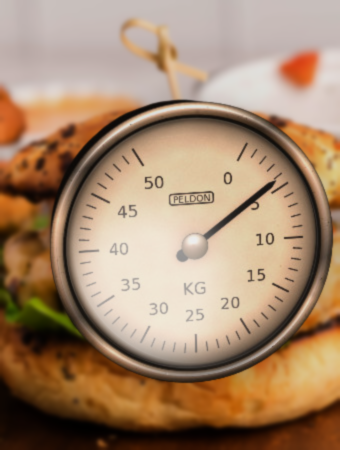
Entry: **4** kg
